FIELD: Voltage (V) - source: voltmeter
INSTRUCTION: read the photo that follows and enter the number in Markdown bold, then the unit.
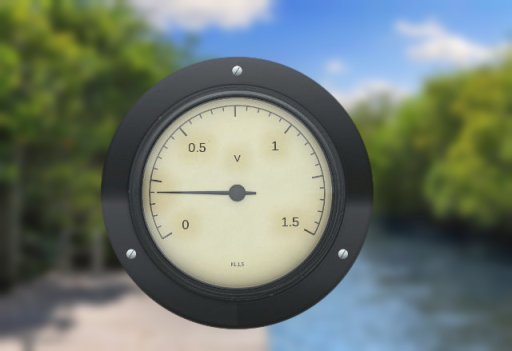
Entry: **0.2** V
